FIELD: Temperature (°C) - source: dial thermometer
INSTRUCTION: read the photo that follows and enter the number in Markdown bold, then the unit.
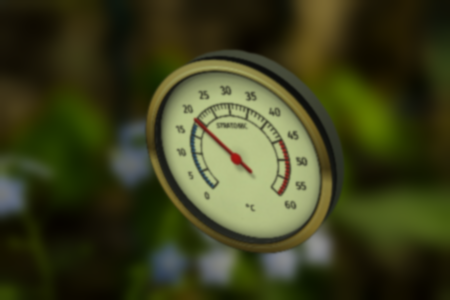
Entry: **20** °C
